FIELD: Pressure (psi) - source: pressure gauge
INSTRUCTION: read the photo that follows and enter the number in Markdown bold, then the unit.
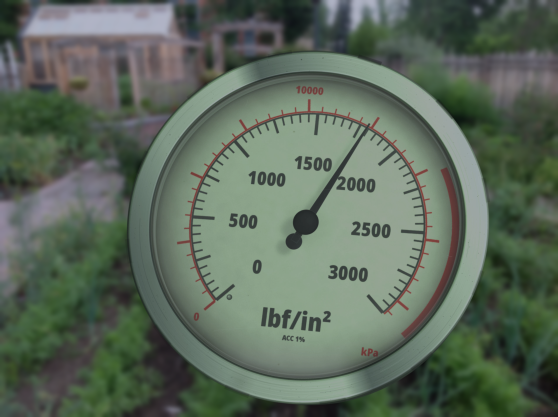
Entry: **1800** psi
